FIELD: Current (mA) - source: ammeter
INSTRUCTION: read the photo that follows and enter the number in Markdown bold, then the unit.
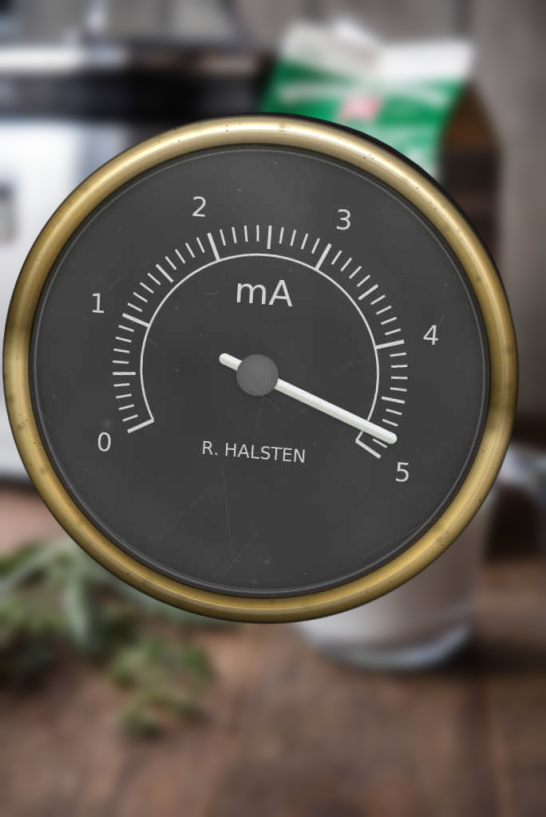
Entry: **4.8** mA
